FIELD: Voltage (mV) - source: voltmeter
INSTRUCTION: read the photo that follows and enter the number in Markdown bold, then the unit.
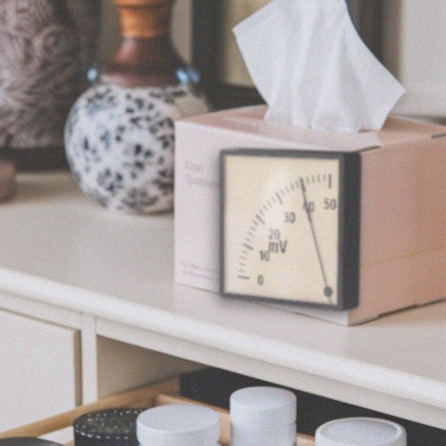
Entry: **40** mV
